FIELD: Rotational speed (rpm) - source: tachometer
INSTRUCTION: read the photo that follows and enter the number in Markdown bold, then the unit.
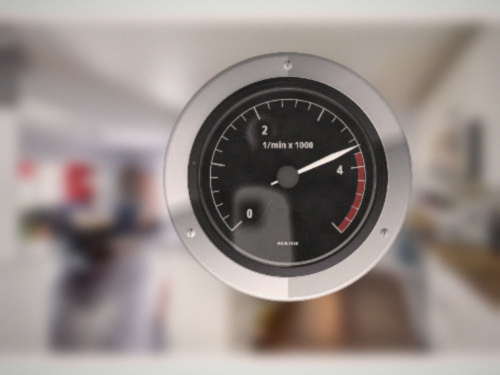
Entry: **3700** rpm
